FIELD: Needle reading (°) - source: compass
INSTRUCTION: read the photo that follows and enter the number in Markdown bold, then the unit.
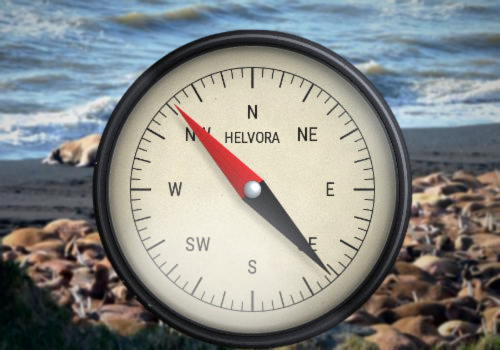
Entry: **317.5** °
